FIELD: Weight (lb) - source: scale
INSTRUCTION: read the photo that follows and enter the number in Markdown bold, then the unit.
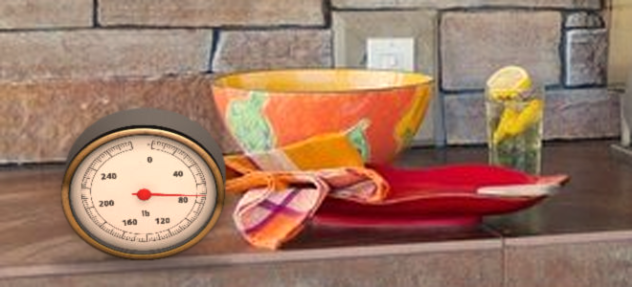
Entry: **70** lb
